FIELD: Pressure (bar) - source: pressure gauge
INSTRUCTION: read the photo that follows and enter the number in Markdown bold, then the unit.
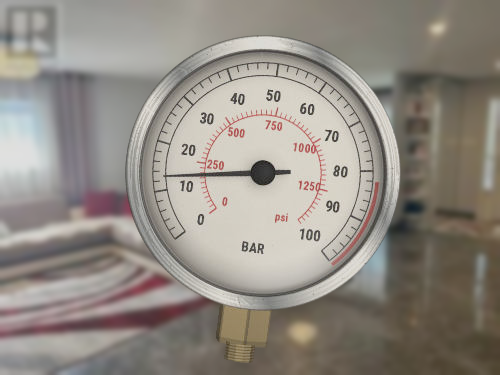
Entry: **13** bar
